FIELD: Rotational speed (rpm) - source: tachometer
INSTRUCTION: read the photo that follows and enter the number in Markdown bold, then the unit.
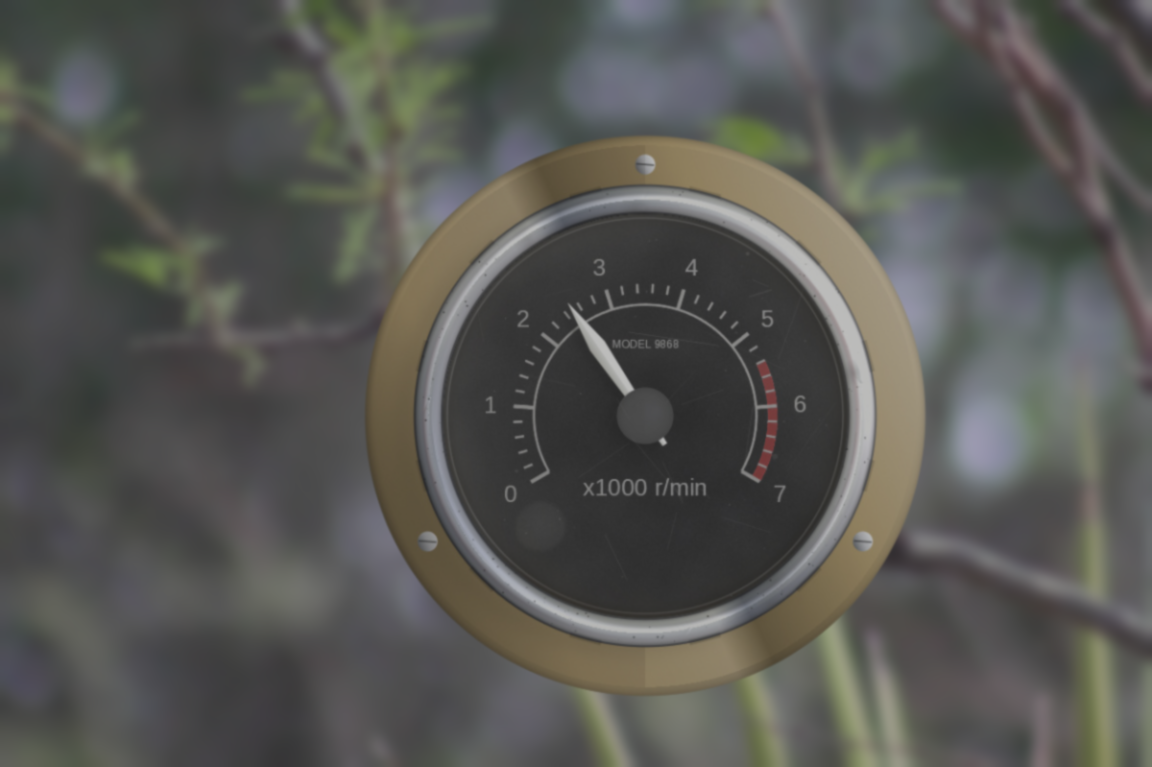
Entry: **2500** rpm
